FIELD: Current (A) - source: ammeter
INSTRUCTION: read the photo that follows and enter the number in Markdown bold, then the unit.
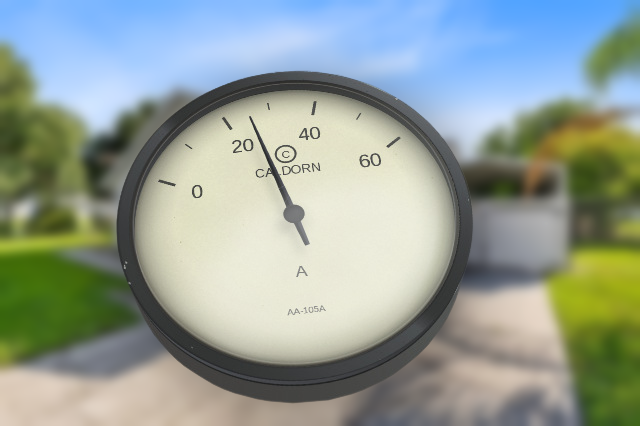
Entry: **25** A
